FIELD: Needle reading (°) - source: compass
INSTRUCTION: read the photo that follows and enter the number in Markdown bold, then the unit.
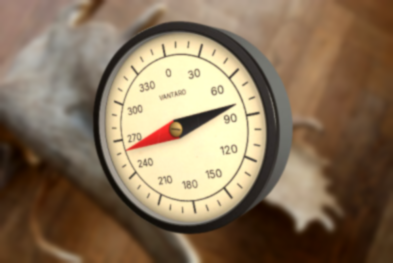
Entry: **260** °
